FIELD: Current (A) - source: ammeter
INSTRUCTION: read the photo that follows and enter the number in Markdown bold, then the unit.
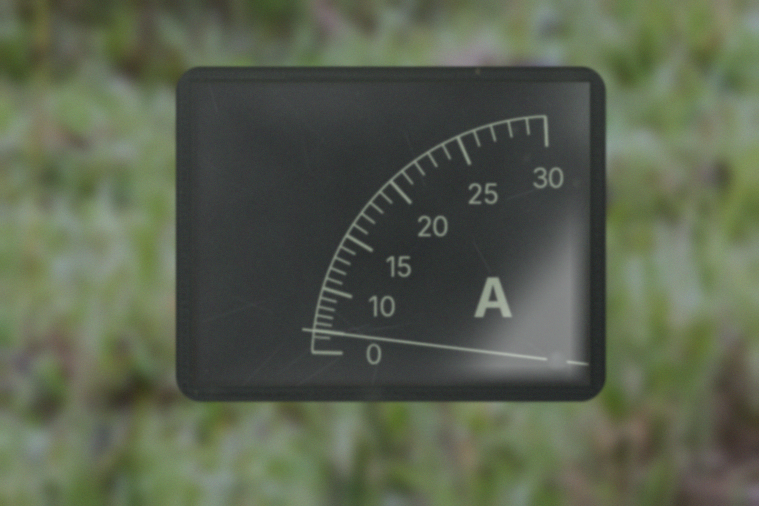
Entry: **5** A
